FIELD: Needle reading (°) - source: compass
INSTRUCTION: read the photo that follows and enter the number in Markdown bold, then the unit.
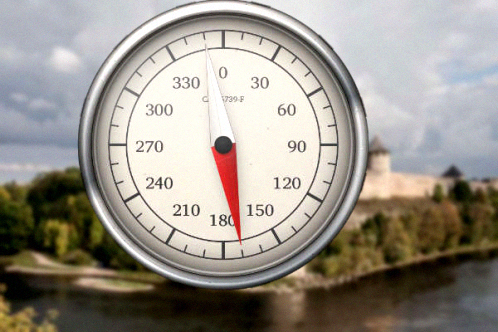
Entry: **170** °
